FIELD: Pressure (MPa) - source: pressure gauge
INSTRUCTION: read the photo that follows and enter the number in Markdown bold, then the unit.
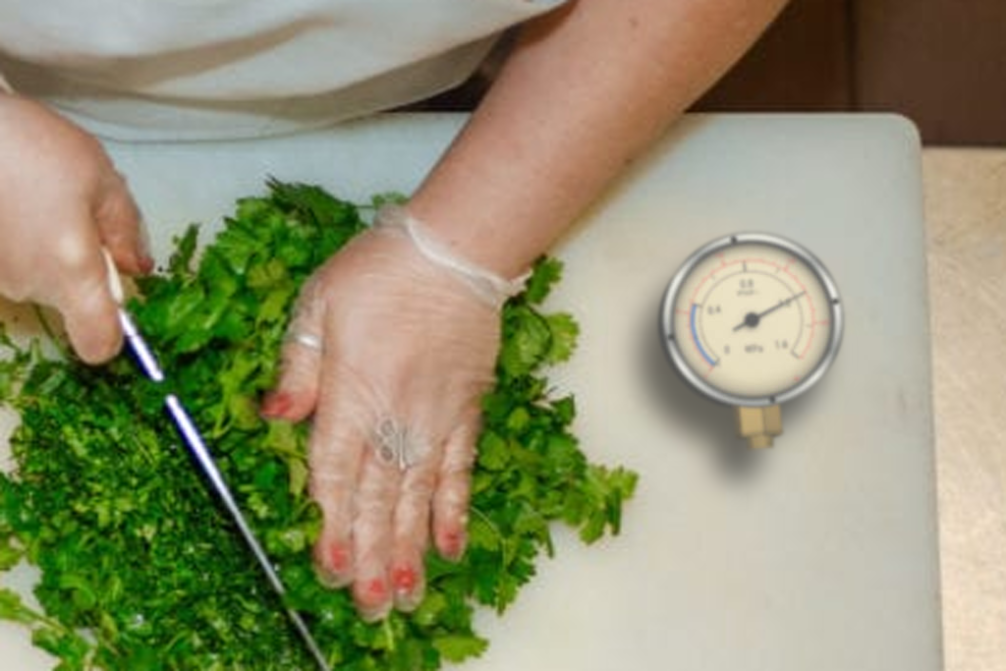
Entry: **1.2** MPa
